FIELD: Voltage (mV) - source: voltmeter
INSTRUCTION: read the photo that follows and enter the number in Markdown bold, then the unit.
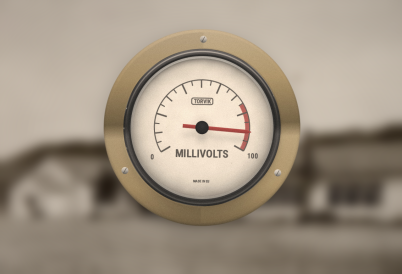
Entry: **90** mV
